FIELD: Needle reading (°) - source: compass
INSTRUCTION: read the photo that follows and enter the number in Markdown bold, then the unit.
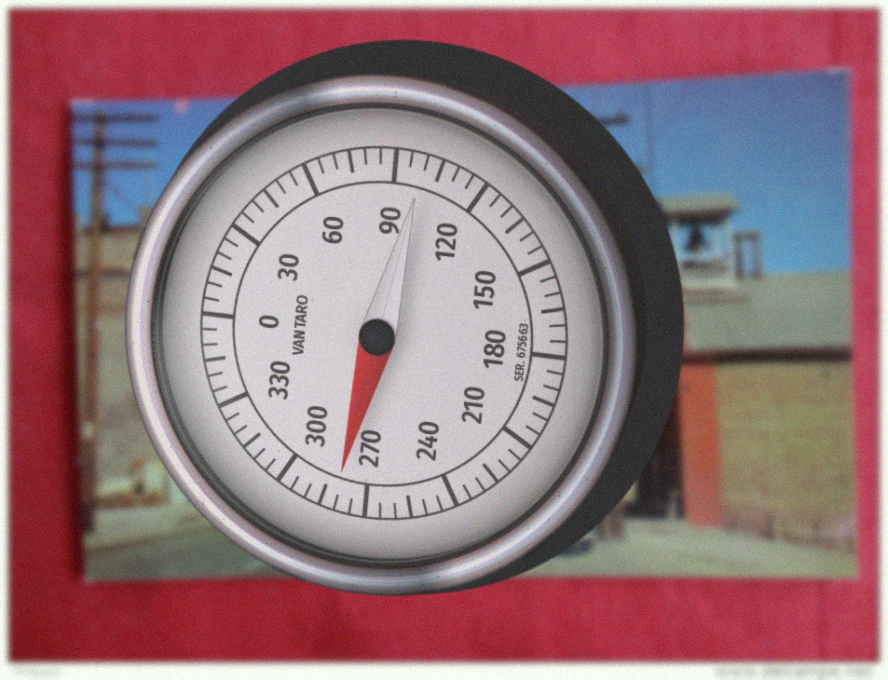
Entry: **280** °
